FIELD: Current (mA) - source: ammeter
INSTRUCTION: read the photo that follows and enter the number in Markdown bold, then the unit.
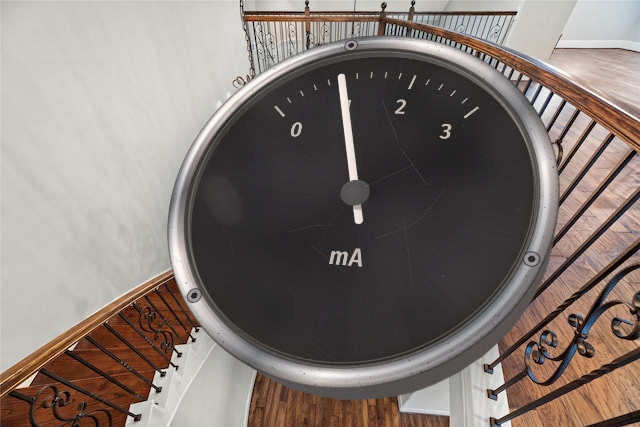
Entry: **1** mA
